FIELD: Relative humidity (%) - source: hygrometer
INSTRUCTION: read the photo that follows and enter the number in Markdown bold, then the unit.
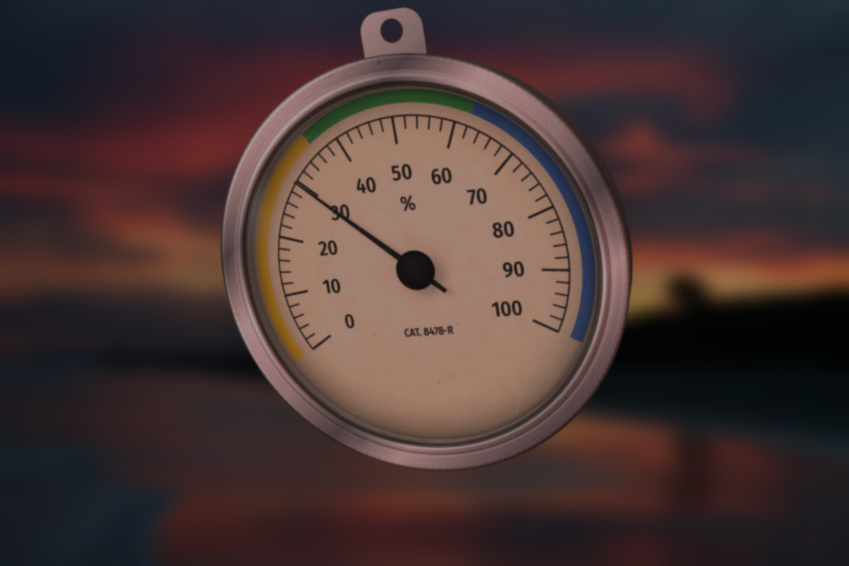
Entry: **30** %
